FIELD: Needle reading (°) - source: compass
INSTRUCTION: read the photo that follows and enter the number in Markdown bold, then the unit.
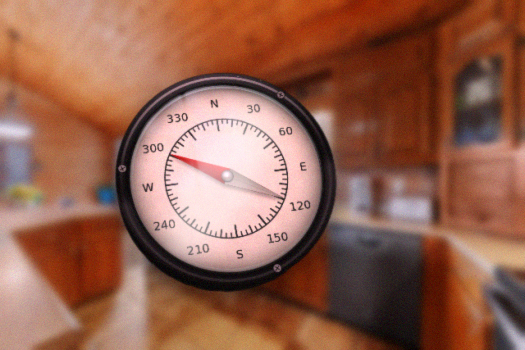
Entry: **300** °
